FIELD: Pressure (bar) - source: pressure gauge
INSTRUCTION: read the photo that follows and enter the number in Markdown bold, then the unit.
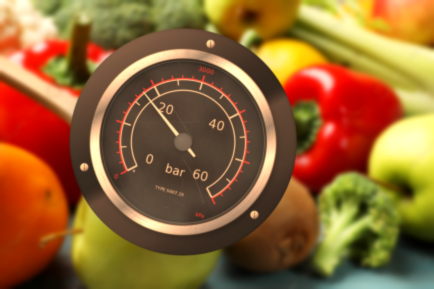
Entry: **17.5** bar
